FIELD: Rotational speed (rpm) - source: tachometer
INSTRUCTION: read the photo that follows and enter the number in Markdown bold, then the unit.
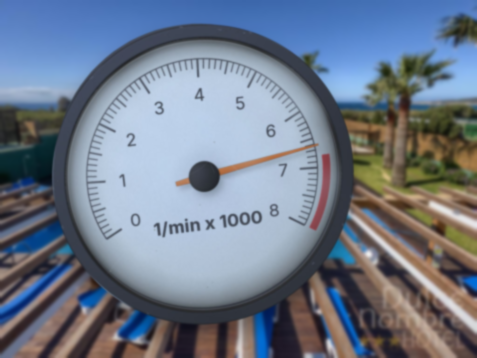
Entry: **6600** rpm
